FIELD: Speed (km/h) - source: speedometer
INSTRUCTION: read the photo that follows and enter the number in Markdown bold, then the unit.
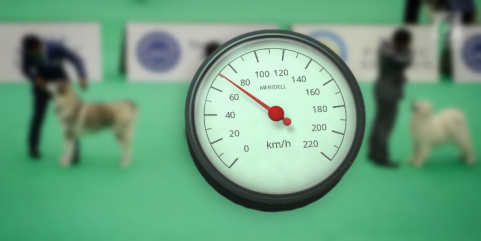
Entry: **70** km/h
